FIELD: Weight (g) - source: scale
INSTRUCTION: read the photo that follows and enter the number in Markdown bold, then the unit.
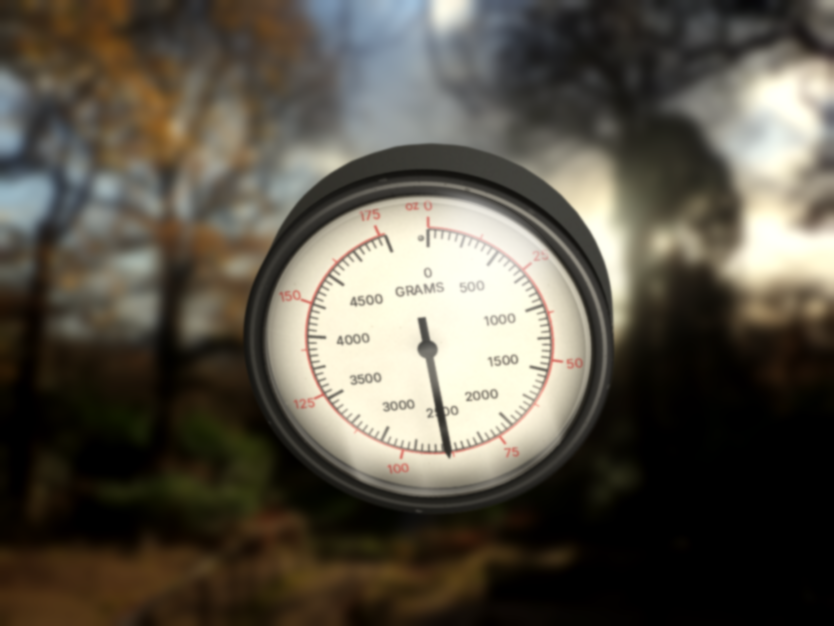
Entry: **2500** g
